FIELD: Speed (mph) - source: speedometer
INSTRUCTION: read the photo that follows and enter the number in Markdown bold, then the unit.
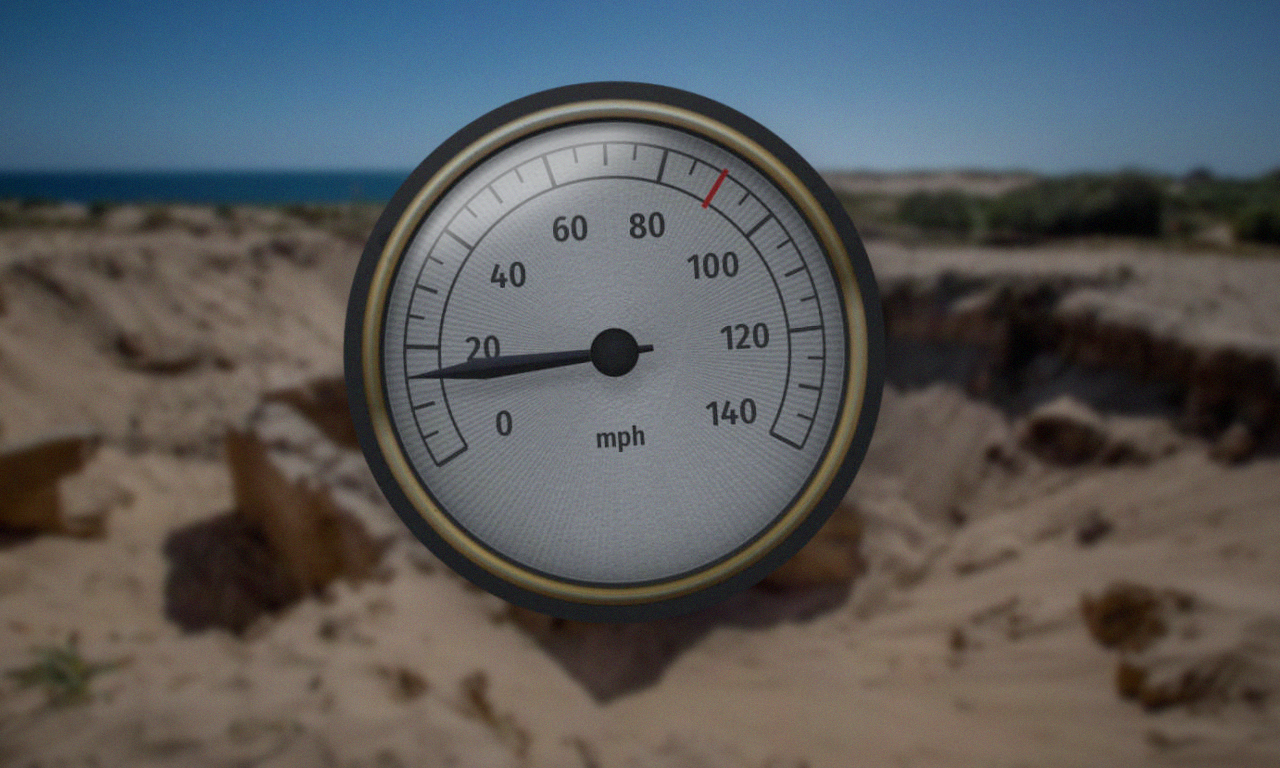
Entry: **15** mph
